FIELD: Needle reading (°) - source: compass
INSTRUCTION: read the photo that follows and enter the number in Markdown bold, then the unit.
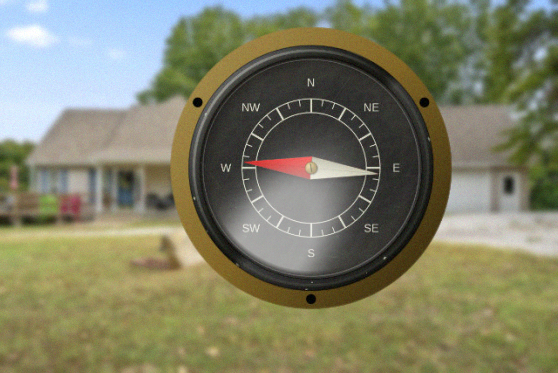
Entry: **275** °
